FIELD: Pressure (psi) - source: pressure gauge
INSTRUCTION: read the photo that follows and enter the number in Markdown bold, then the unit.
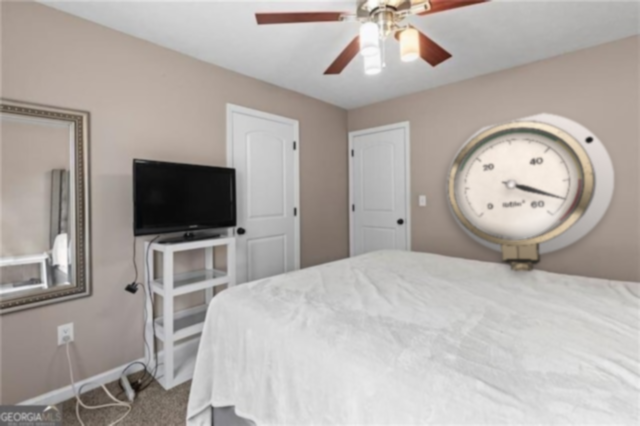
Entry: **55** psi
